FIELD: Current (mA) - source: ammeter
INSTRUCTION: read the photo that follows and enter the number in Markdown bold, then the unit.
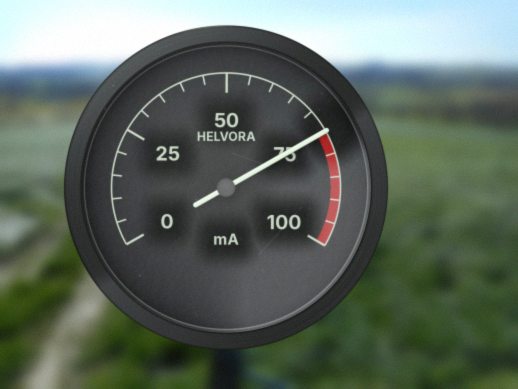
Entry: **75** mA
